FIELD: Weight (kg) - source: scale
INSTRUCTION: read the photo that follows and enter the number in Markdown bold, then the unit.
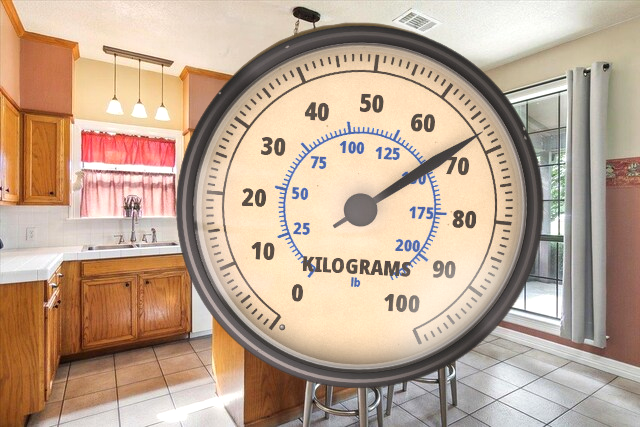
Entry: **67** kg
